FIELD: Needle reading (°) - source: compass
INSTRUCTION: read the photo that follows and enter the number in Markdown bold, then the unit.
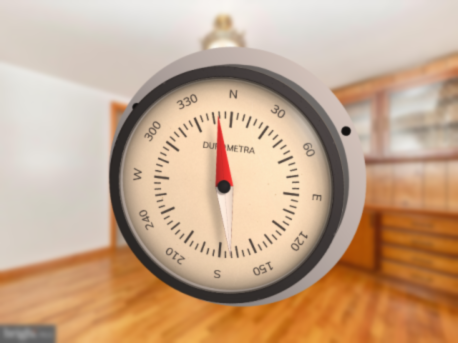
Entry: **350** °
